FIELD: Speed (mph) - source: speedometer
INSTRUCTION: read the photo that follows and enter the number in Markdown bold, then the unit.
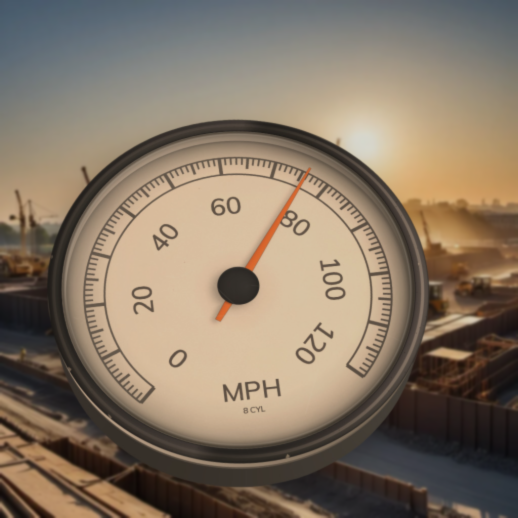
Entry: **76** mph
